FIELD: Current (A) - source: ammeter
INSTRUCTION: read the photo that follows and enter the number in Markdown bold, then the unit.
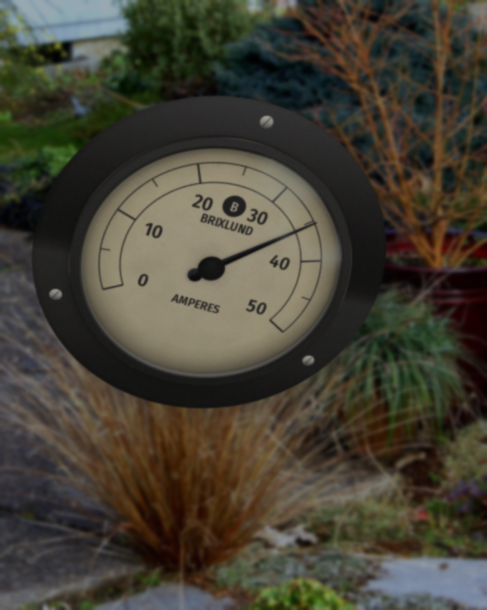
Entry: **35** A
